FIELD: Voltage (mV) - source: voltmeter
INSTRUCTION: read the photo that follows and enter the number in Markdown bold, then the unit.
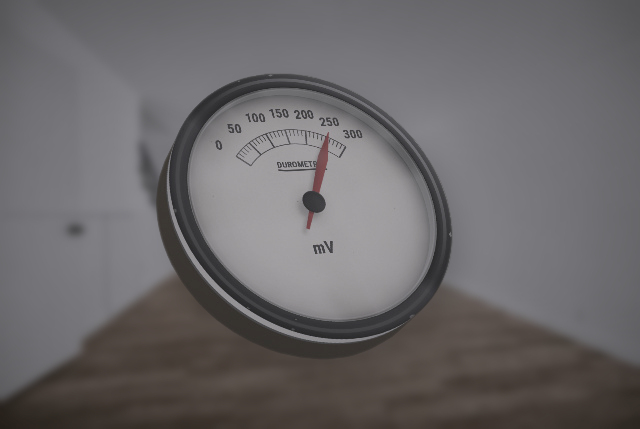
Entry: **250** mV
